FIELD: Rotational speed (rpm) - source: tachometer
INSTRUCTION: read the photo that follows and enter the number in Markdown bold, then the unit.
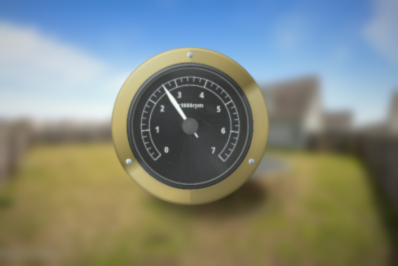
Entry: **2600** rpm
